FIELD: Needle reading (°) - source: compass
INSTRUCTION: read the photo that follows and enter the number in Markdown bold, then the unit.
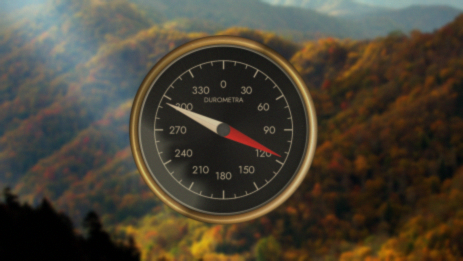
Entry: **115** °
